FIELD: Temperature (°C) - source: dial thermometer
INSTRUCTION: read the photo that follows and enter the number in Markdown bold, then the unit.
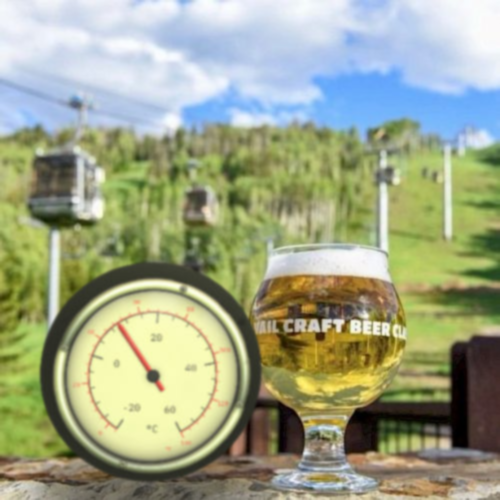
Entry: **10** °C
